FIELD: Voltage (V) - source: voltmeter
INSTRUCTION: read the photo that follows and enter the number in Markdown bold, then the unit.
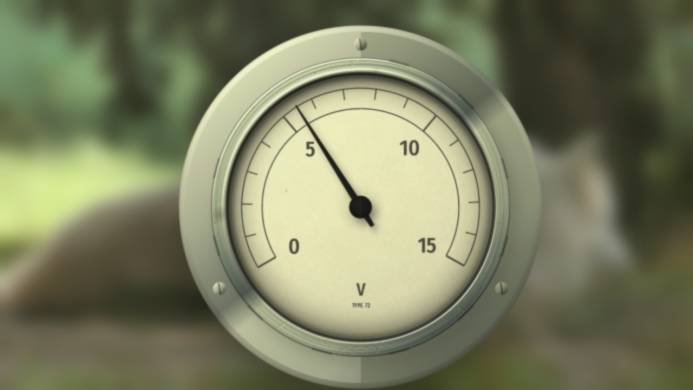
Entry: **5.5** V
